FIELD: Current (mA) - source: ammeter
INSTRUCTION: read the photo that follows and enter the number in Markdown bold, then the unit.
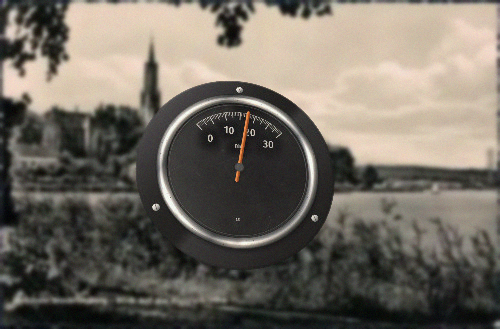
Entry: **17.5** mA
